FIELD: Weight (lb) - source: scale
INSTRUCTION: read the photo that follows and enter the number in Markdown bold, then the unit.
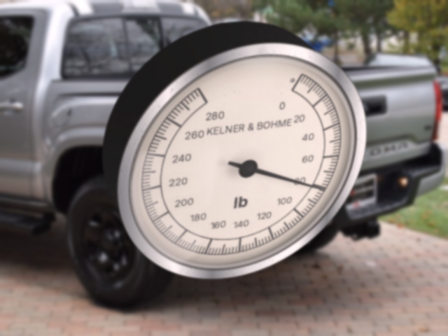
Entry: **80** lb
